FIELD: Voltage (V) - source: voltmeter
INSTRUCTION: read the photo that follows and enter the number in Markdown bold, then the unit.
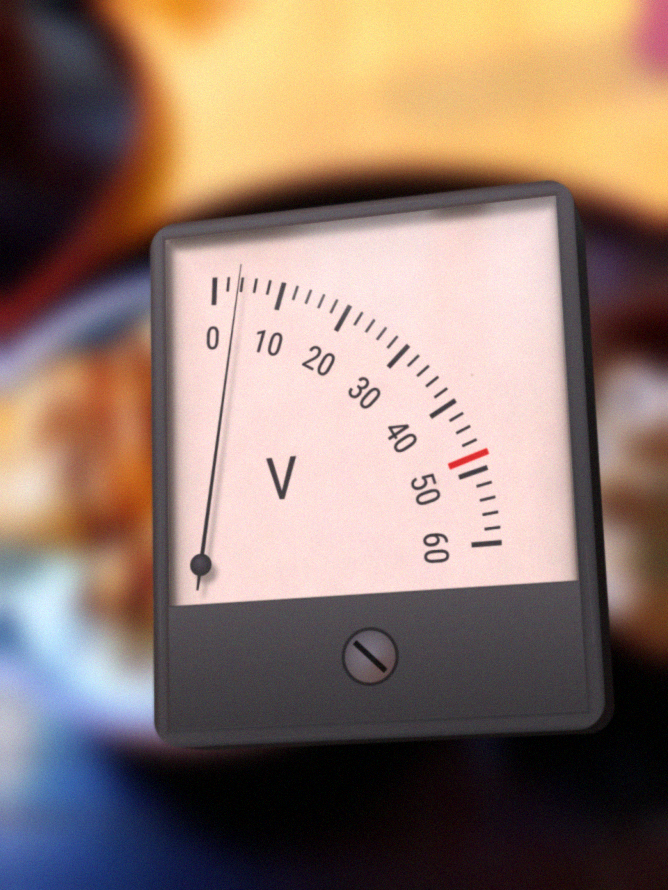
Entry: **4** V
